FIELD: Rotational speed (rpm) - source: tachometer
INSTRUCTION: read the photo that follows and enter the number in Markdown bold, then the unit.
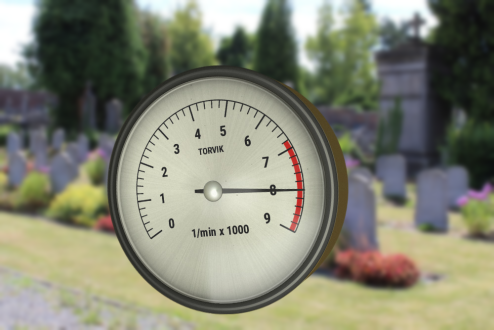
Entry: **8000** rpm
